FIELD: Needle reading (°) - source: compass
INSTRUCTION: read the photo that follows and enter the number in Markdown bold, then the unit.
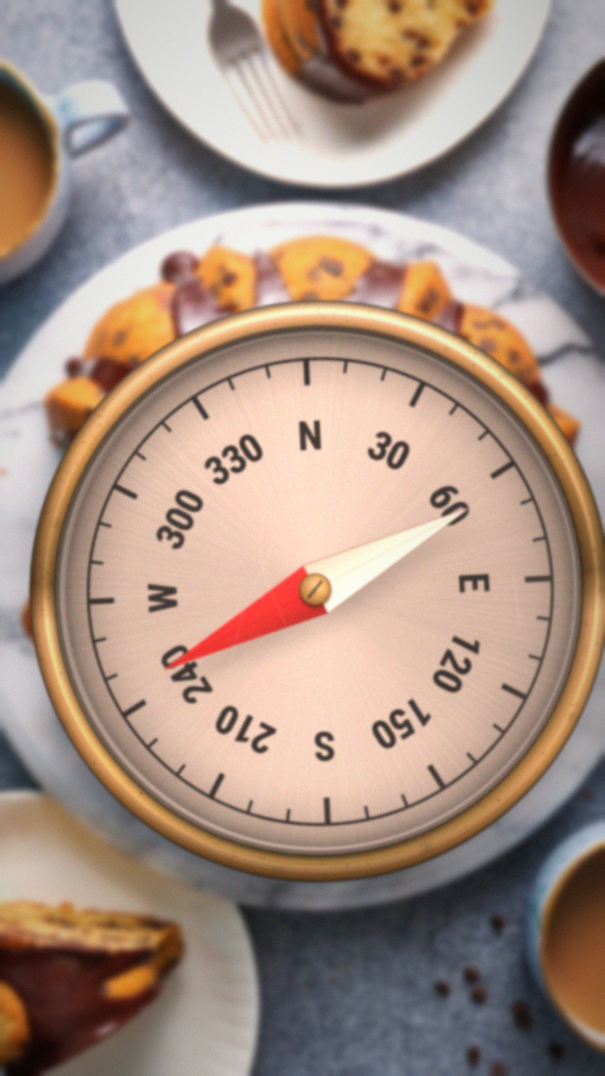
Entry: **245** °
